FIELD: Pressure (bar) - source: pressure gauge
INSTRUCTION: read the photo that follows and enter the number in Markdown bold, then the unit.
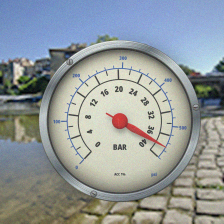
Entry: **38** bar
